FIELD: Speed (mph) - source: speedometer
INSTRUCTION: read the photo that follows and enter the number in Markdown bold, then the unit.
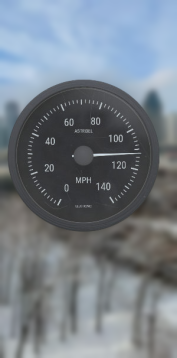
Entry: **112** mph
